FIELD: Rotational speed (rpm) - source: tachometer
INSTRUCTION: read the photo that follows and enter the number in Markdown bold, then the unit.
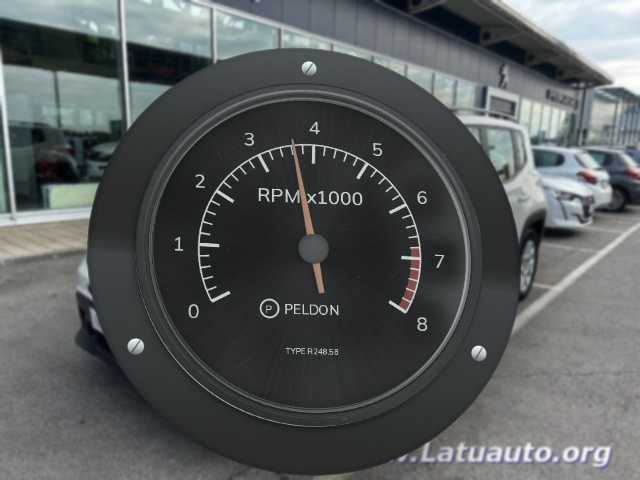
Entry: **3600** rpm
